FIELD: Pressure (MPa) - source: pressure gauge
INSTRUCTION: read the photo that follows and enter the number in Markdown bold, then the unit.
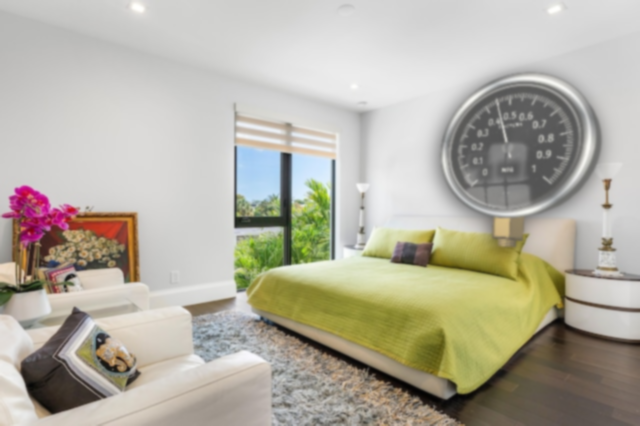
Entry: **0.45** MPa
